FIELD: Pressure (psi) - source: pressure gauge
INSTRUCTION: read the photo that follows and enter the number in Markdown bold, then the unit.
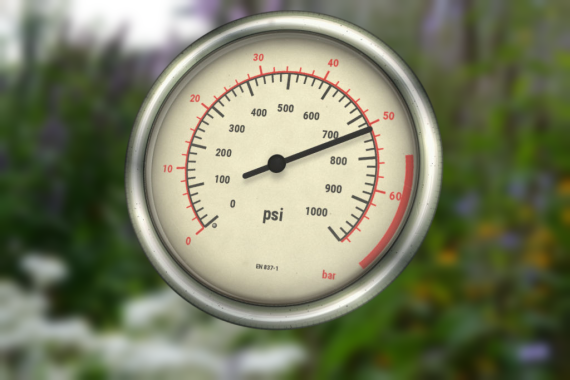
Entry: **740** psi
